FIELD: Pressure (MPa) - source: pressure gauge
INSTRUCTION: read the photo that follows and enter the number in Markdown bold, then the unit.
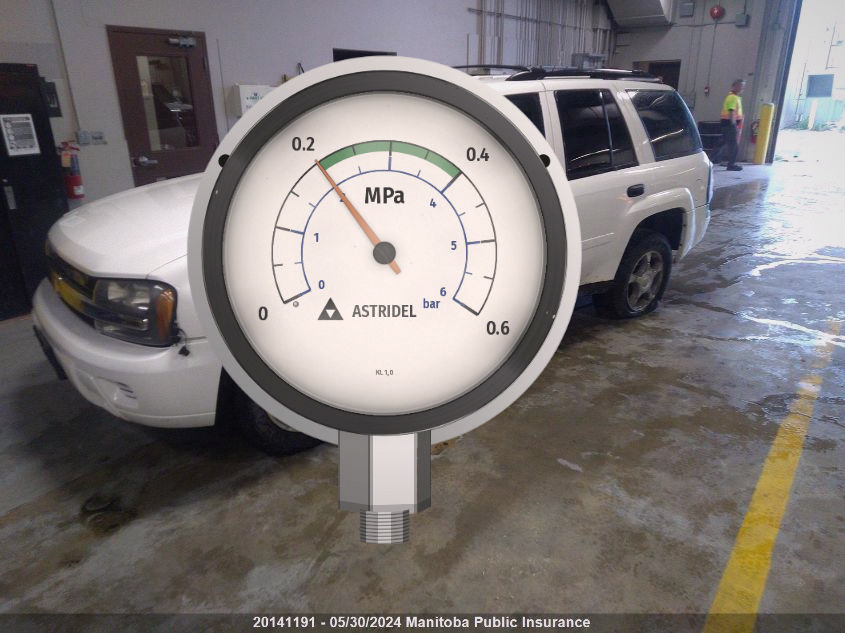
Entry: **0.2** MPa
